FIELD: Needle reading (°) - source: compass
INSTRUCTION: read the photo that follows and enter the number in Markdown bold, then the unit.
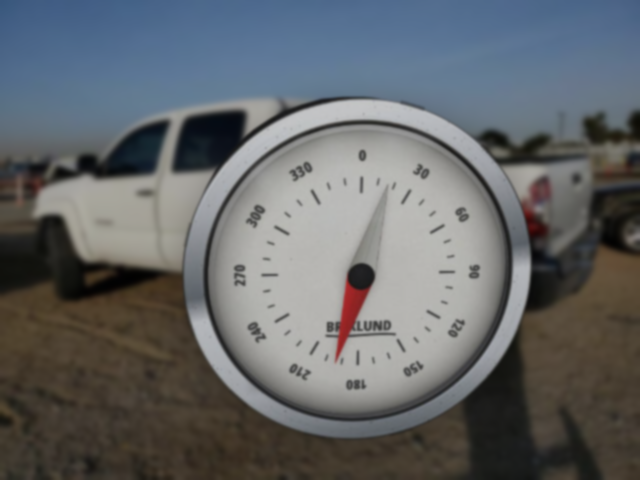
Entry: **195** °
